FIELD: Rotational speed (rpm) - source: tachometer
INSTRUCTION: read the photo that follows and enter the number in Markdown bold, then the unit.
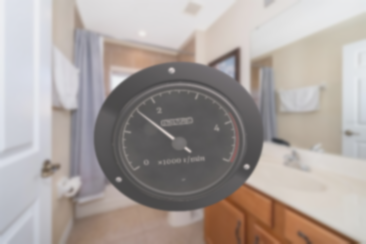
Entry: **1600** rpm
